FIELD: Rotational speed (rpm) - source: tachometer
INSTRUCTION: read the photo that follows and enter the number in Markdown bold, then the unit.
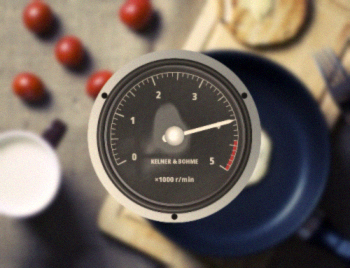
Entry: **4000** rpm
